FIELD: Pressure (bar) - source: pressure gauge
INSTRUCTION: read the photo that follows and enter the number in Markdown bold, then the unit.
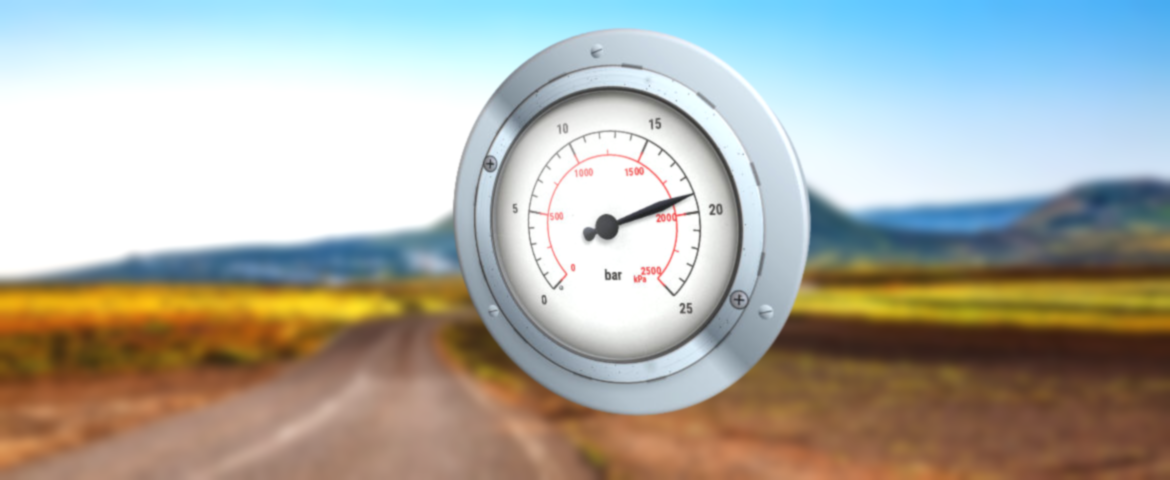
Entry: **19** bar
